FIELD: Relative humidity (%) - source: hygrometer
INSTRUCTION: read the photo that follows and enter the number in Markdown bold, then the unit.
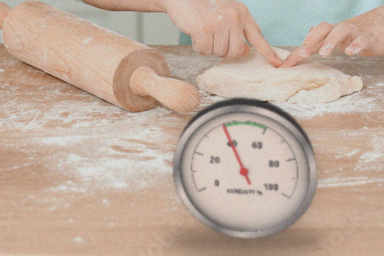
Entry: **40** %
